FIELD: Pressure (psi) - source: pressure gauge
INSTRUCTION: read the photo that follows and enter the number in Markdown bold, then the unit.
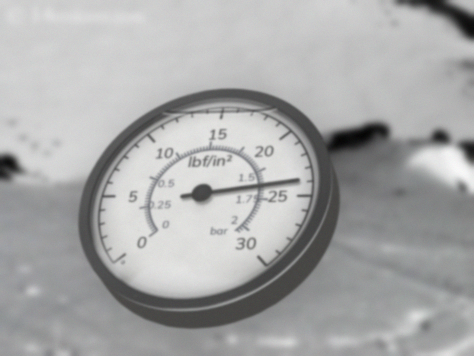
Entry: **24** psi
